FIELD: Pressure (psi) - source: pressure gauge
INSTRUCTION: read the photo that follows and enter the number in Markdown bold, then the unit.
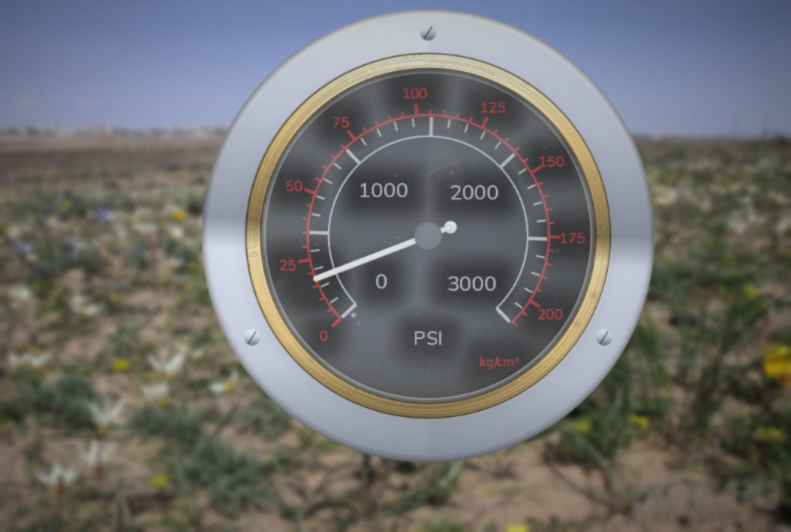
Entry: **250** psi
